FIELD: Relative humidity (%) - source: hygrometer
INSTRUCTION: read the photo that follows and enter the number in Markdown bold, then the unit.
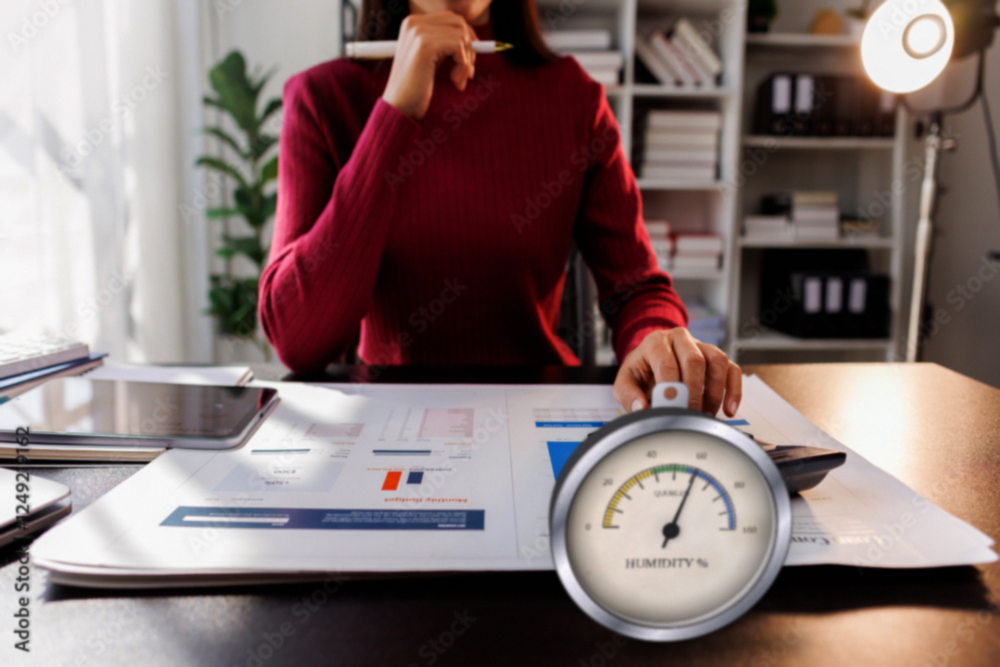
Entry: **60** %
